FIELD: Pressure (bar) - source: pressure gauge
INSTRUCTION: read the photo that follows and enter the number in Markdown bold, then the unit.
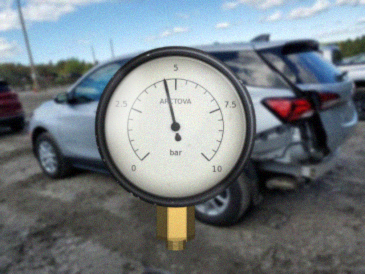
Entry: **4.5** bar
